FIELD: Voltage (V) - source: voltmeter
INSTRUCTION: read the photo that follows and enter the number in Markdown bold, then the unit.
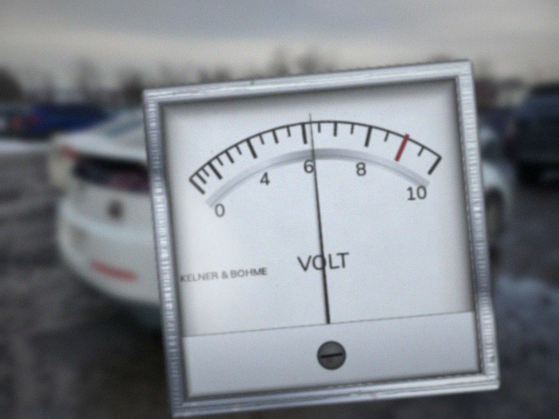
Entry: **6.25** V
